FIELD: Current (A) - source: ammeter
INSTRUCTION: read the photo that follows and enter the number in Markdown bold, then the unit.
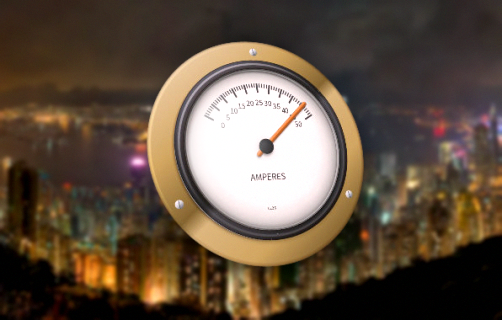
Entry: **45** A
